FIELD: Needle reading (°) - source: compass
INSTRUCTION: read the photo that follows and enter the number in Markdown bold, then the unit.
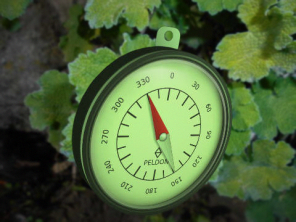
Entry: **330** °
